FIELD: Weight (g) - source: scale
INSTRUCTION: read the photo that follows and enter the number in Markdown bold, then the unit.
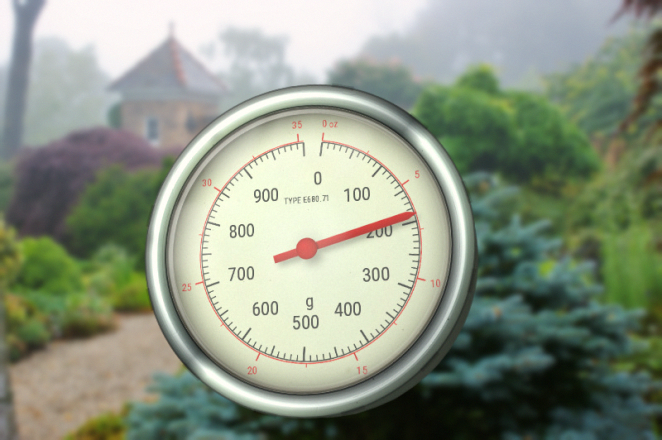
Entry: **190** g
